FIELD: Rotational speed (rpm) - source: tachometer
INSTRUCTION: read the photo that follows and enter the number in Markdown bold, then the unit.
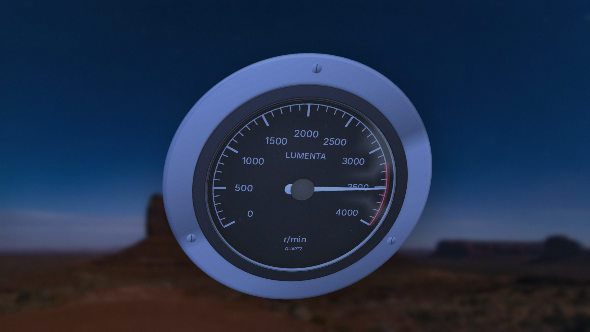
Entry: **3500** rpm
